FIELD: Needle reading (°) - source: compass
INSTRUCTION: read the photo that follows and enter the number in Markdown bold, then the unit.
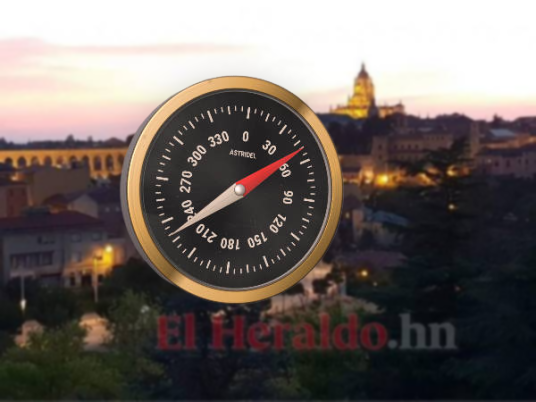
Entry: **50** °
